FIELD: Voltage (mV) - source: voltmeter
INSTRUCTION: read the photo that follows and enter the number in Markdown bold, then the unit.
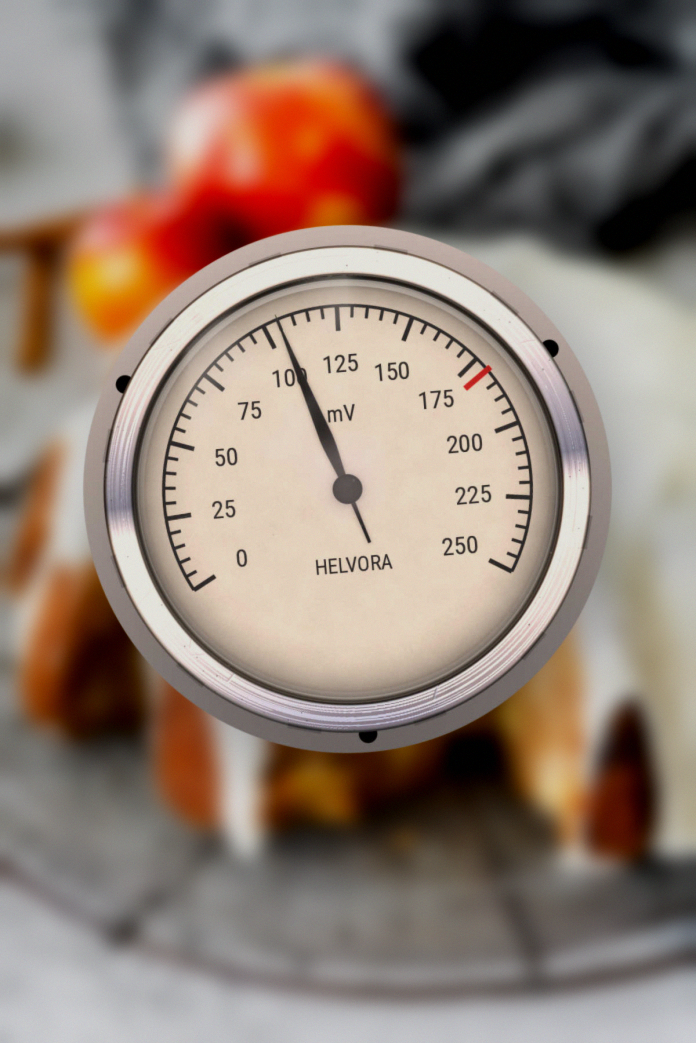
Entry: **105** mV
